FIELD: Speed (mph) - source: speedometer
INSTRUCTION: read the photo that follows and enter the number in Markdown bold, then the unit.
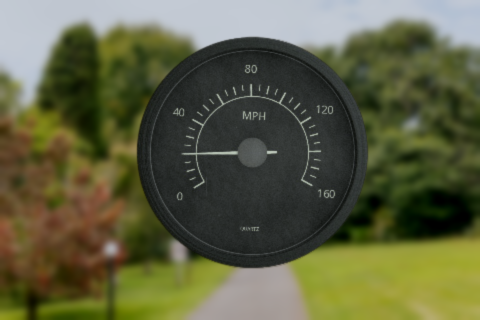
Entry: **20** mph
